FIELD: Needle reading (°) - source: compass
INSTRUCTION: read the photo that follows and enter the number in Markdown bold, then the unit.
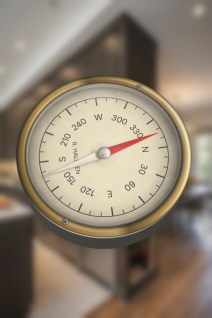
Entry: **345** °
